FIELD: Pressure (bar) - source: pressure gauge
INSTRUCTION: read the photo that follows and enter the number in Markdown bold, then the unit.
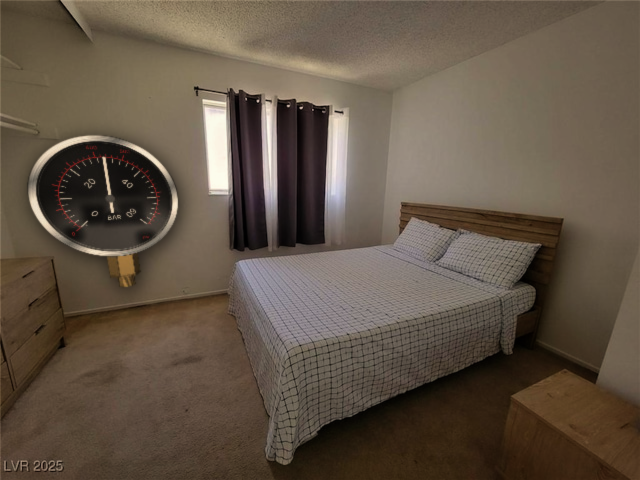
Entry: **30** bar
